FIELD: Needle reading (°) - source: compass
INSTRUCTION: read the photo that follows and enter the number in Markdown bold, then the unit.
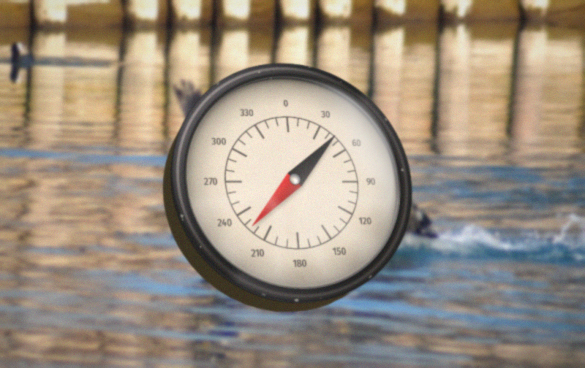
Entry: **225** °
